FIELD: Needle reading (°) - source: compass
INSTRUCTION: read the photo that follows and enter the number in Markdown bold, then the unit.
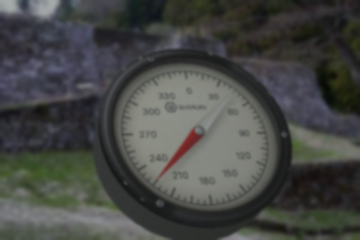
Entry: **225** °
